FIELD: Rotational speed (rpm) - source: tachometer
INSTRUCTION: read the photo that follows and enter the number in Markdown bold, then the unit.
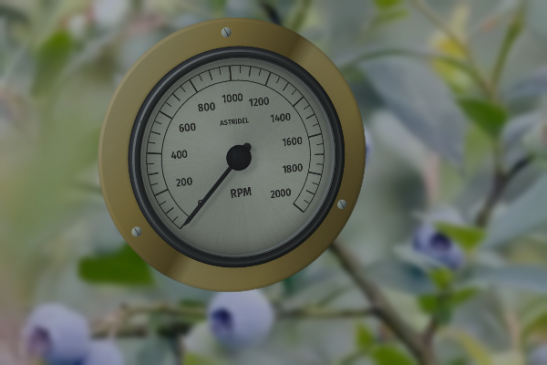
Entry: **0** rpm
